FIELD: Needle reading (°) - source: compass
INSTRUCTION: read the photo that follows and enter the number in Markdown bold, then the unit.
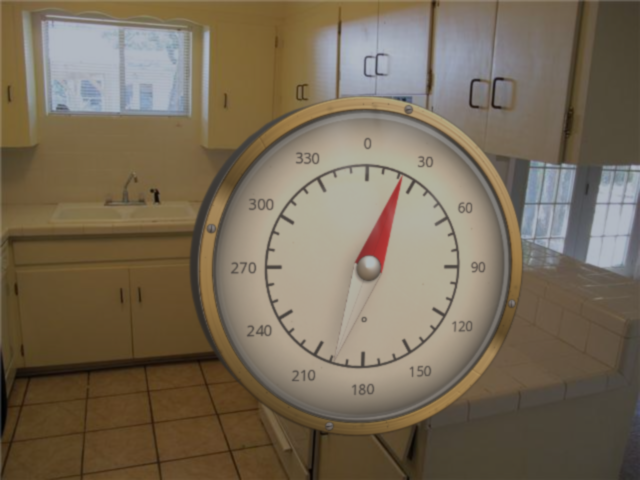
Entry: **20** °
